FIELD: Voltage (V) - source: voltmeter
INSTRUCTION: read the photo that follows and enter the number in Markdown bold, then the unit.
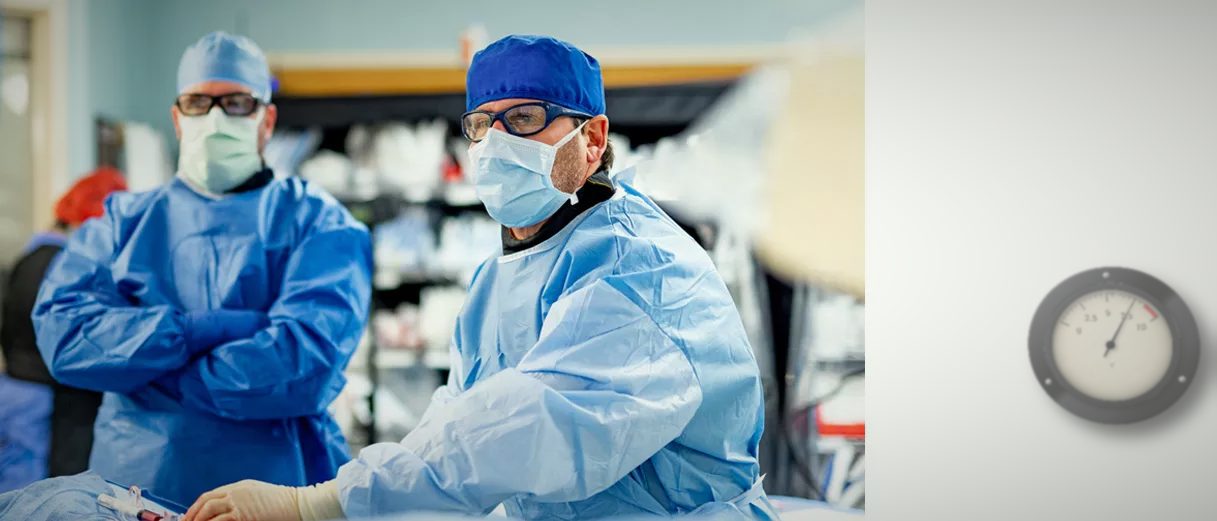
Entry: **7.5** V
